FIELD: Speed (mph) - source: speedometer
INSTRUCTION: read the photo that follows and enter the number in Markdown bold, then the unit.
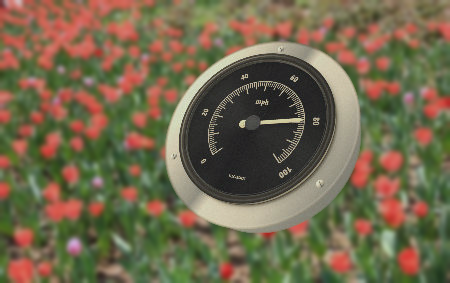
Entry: **80** mph
